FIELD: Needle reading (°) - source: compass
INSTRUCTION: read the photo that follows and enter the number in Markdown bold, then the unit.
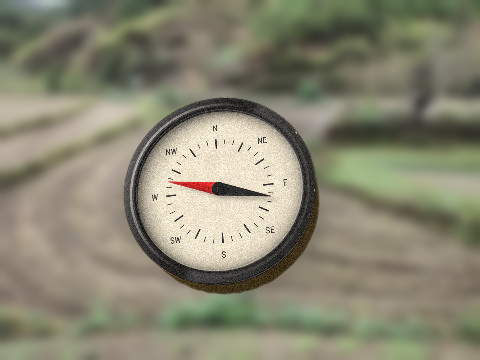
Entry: **285** °
